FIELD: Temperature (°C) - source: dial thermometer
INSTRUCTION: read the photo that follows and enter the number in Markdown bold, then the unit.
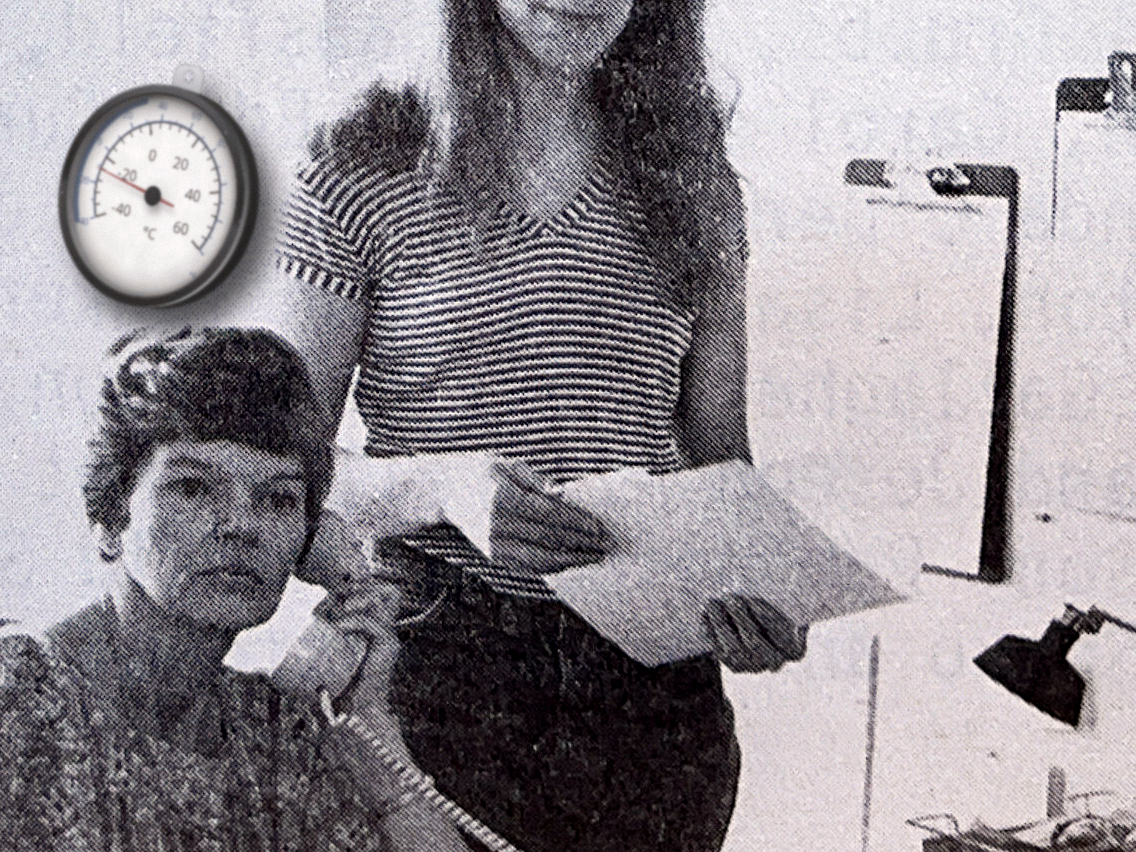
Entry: **-24** °C
